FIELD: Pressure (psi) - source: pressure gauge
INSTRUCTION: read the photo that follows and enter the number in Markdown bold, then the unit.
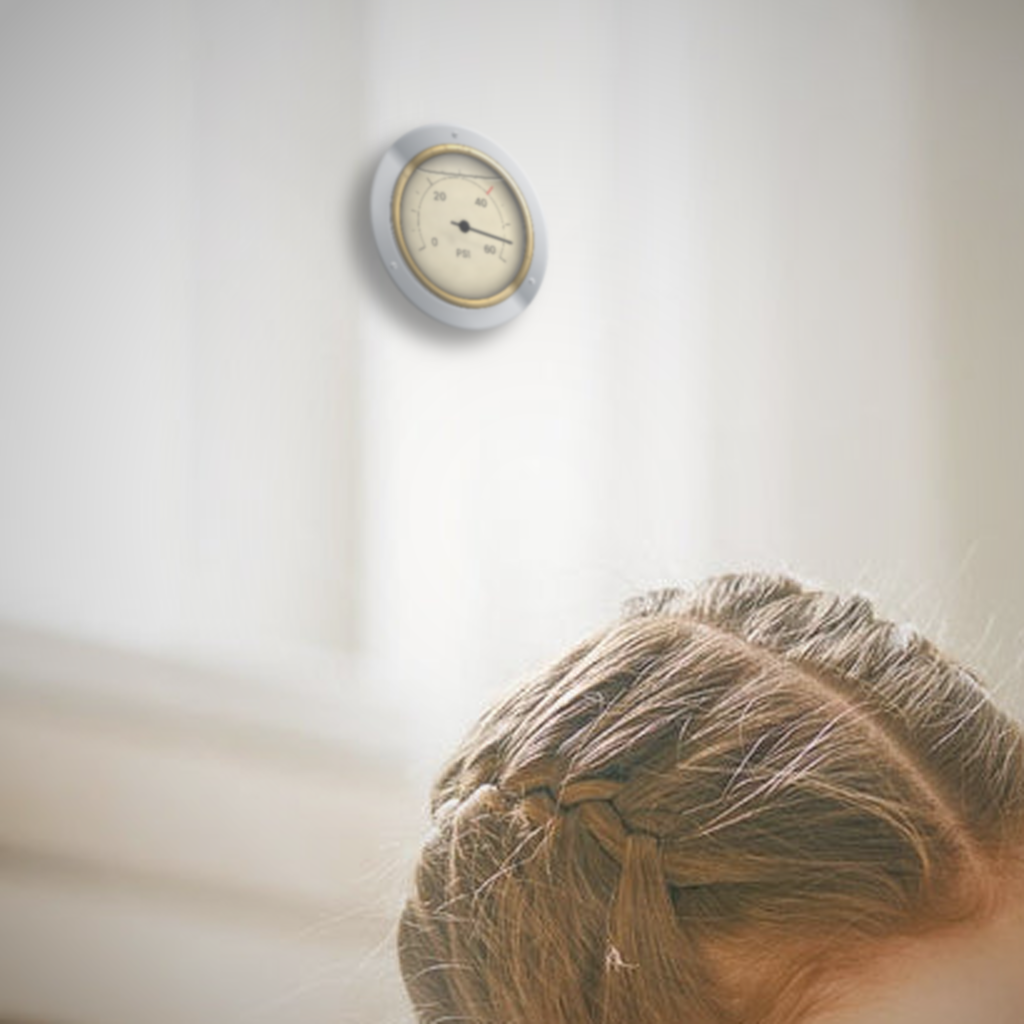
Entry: **55** psi
